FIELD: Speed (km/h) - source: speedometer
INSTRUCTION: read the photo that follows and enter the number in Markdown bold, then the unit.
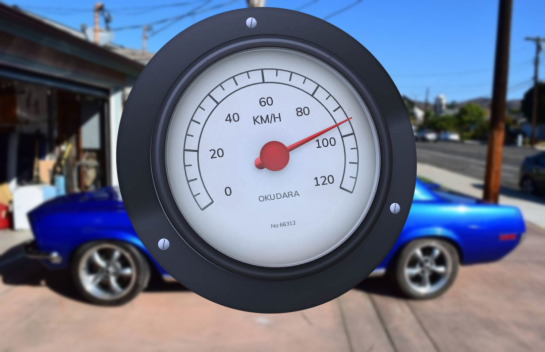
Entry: **95** km/h
